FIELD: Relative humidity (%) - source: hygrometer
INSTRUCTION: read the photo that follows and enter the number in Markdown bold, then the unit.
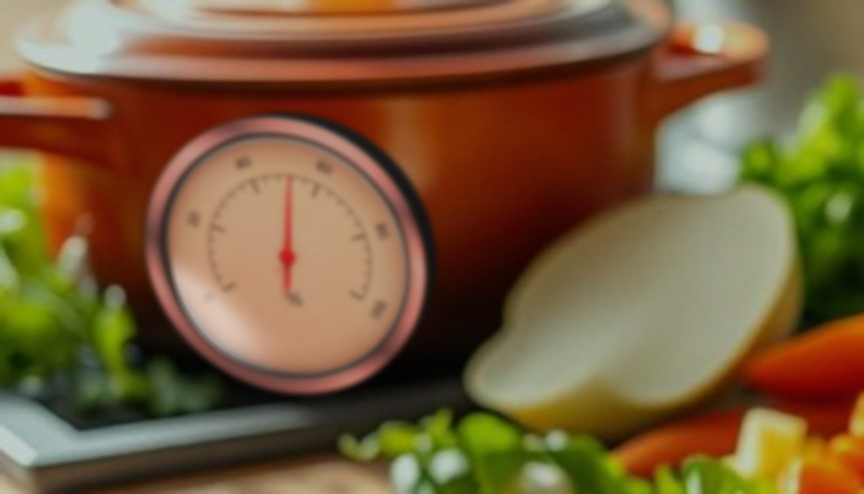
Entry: **52** %
